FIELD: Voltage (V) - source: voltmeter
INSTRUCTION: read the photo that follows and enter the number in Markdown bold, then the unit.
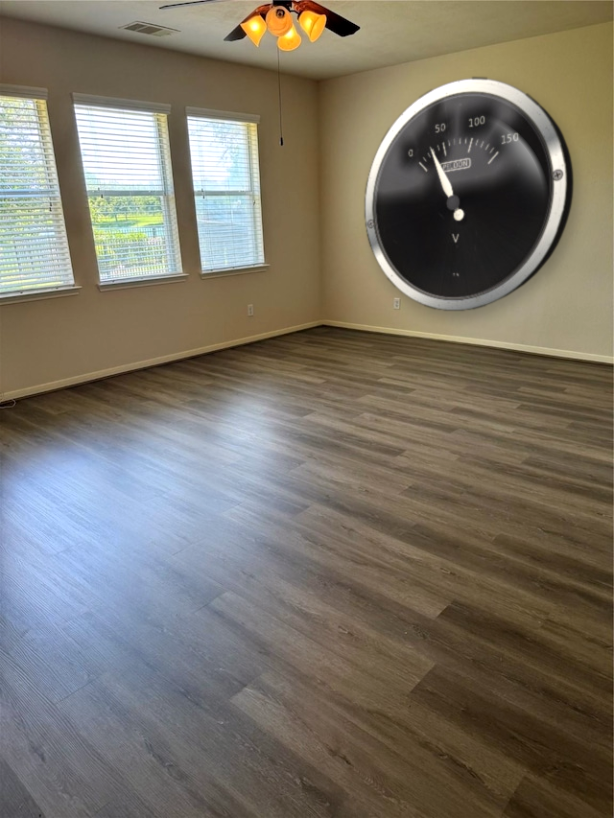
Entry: **30** V
